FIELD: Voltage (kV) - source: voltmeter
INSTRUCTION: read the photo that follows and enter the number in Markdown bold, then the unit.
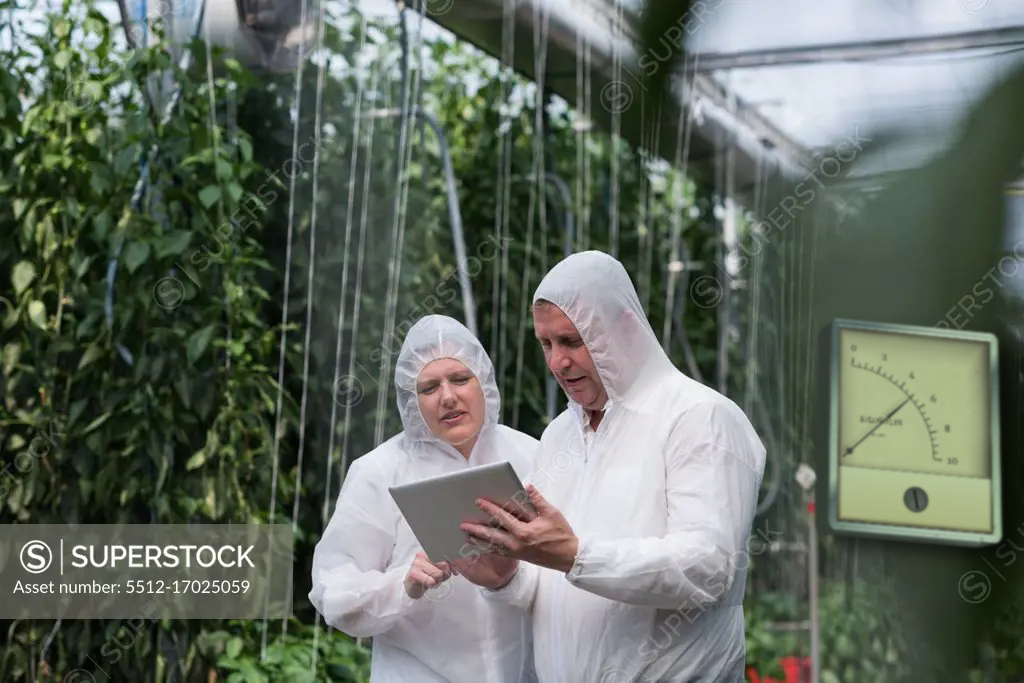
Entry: **5** kV
